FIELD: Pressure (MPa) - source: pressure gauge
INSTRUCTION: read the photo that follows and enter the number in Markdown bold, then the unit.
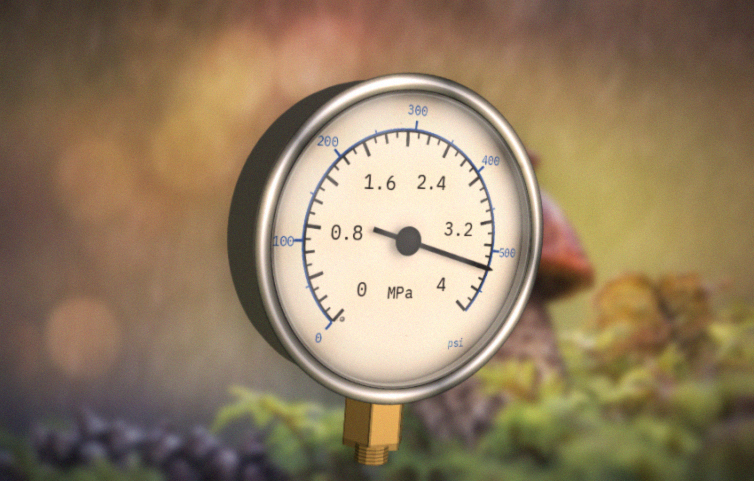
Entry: **3.6** MPa
